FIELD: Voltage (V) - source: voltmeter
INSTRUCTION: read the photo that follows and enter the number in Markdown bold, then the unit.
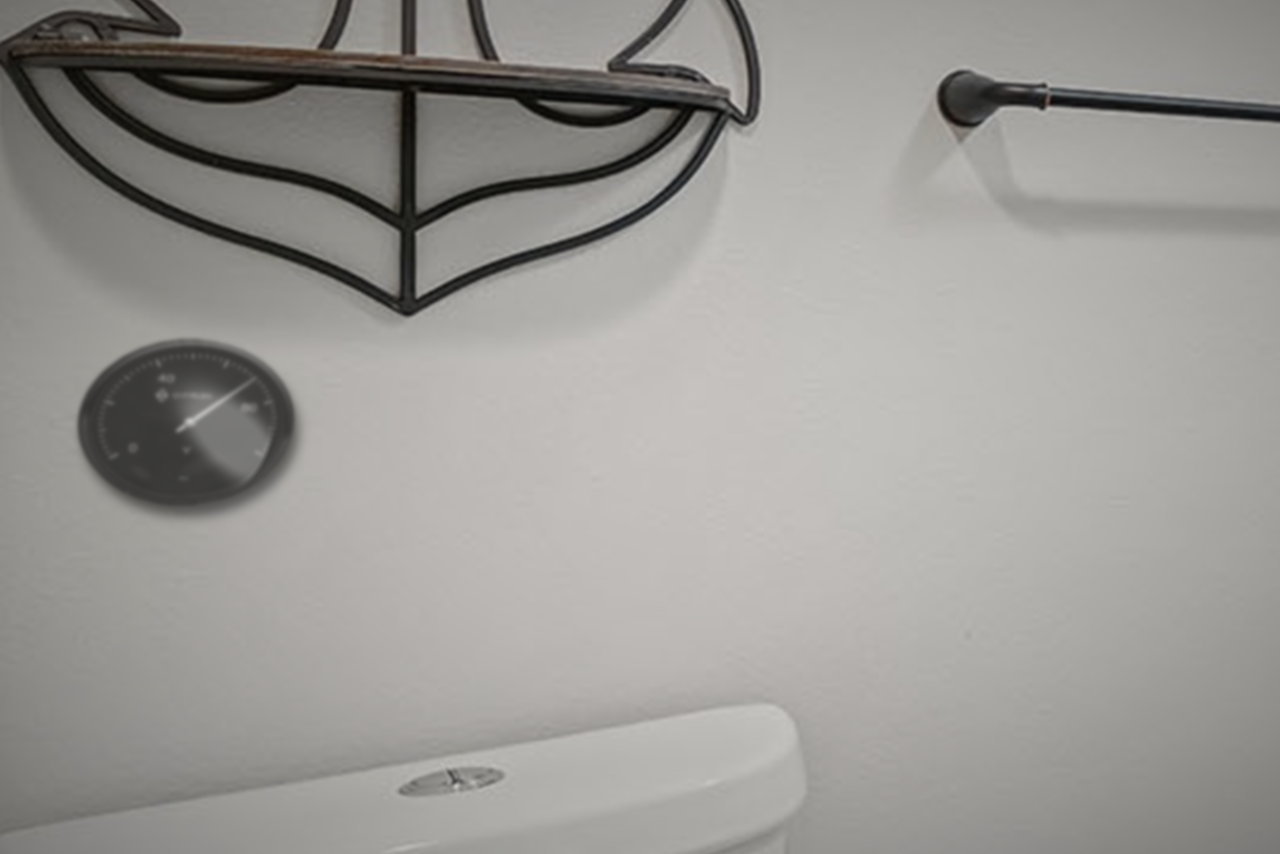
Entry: **70** V
